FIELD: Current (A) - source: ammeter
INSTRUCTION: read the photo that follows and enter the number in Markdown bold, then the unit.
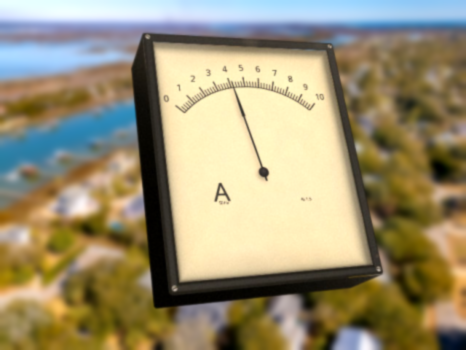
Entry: **4** A
